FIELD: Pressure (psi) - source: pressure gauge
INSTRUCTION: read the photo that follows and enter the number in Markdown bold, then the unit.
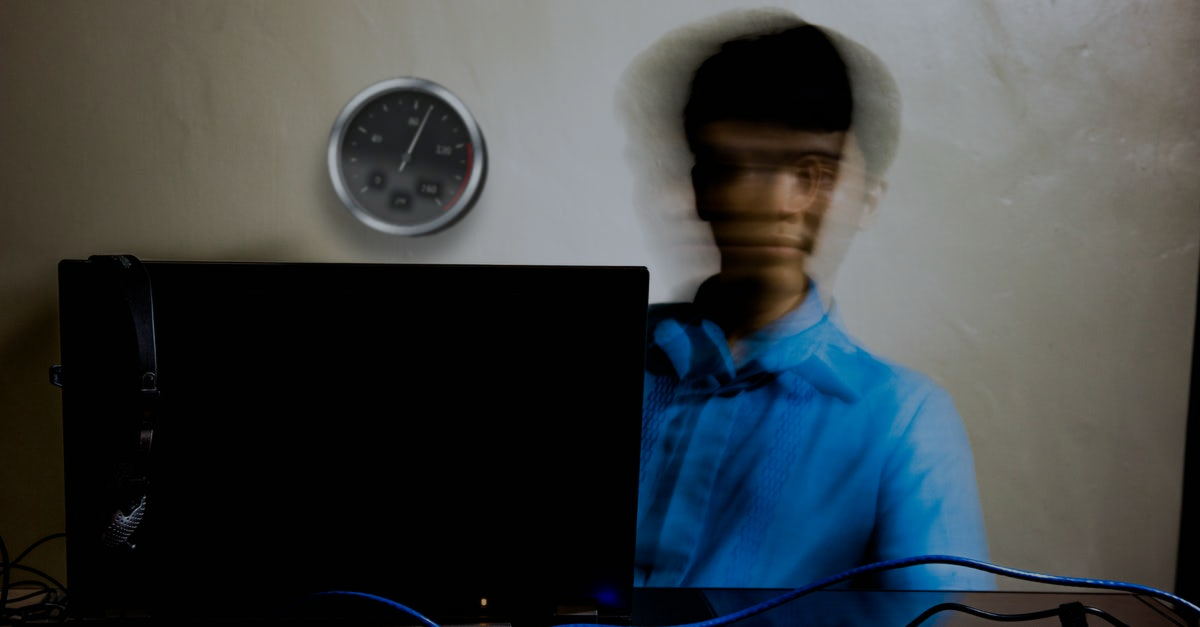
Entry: **90** psi
